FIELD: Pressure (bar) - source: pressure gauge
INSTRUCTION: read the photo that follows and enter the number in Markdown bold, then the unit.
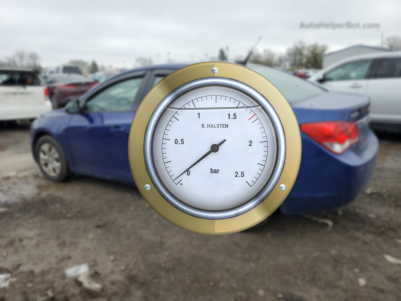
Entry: **0.05** bar
